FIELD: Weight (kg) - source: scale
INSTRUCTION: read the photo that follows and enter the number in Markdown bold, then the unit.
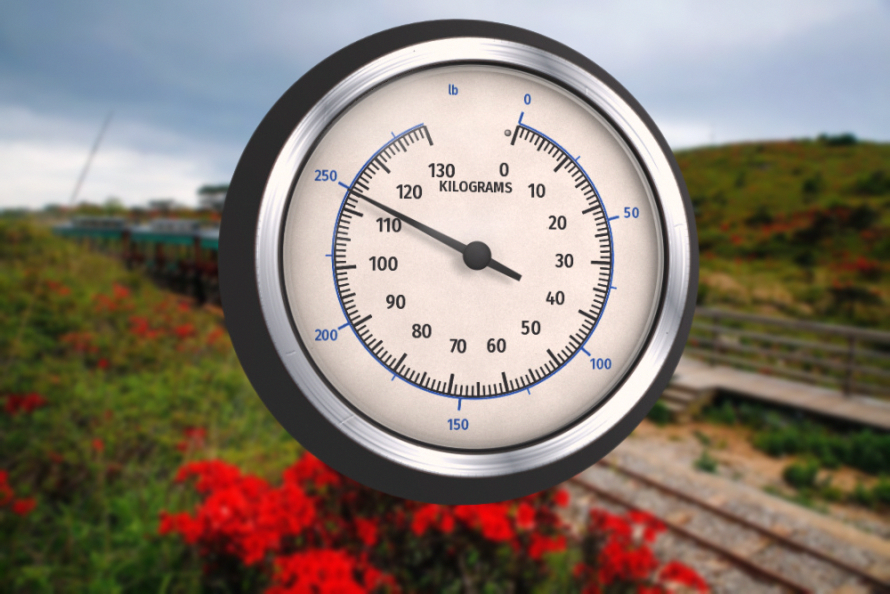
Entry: **113** kg
